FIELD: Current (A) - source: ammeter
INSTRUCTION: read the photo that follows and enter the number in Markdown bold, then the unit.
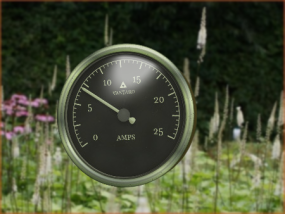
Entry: **7** A
